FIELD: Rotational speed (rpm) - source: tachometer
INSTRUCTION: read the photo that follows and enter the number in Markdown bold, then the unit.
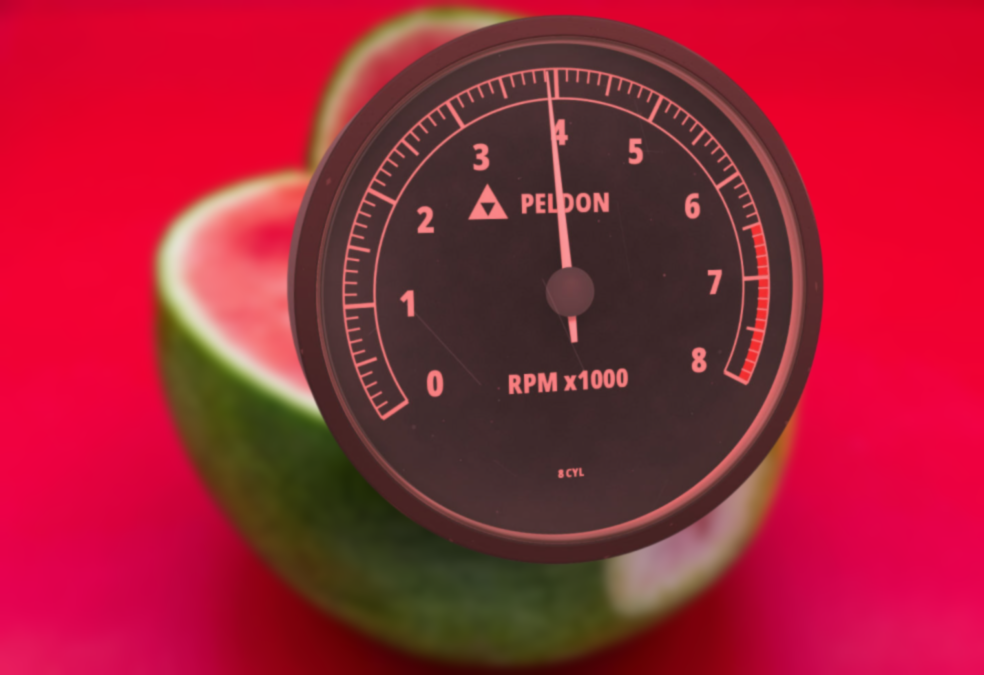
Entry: **3900** rpm
